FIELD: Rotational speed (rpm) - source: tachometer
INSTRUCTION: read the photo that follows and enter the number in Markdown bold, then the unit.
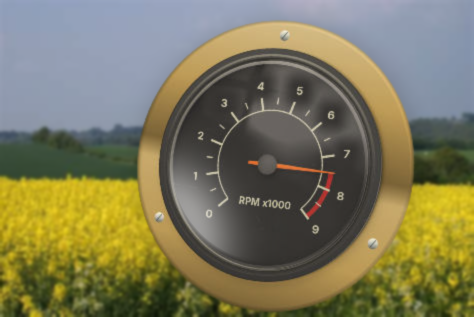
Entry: **7500** rpm
